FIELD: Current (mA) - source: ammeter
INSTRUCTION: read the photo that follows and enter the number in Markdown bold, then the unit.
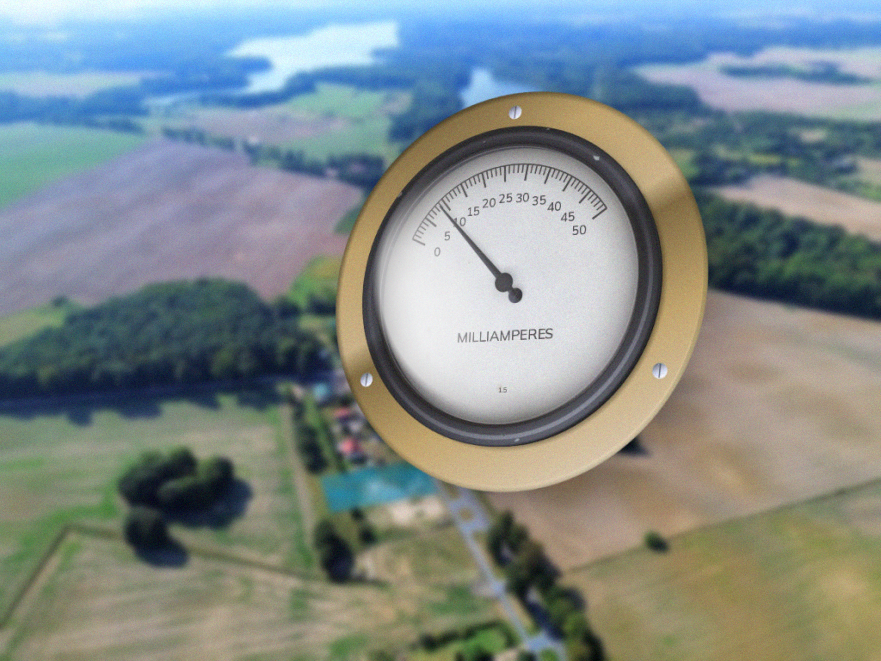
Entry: **9** mA
